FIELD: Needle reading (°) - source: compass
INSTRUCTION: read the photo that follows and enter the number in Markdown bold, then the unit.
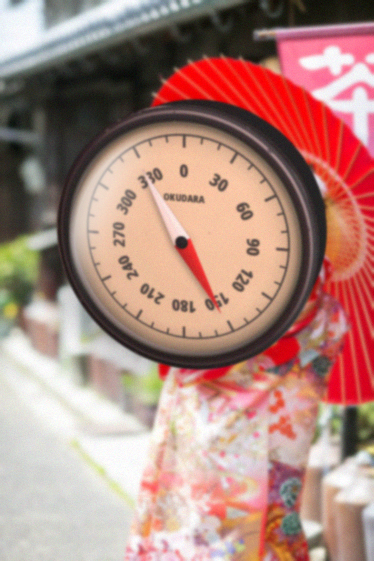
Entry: **150** °
